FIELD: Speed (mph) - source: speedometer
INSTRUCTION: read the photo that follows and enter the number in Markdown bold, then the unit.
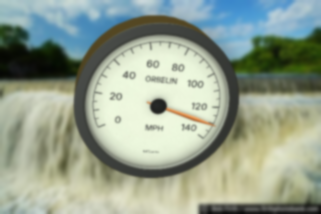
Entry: **130** mph
